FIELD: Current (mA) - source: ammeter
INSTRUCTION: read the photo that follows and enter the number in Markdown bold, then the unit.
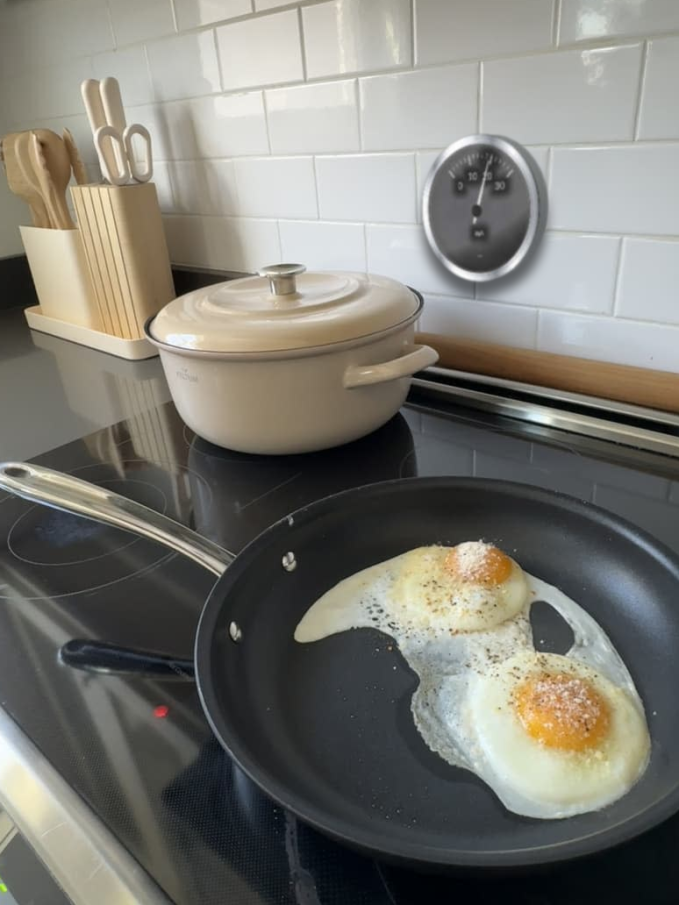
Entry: **20** mA
